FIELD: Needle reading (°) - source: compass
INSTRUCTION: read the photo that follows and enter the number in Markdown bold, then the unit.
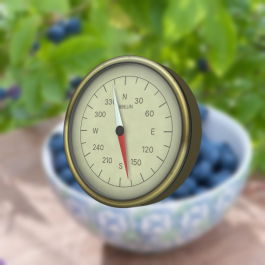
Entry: **165** °
